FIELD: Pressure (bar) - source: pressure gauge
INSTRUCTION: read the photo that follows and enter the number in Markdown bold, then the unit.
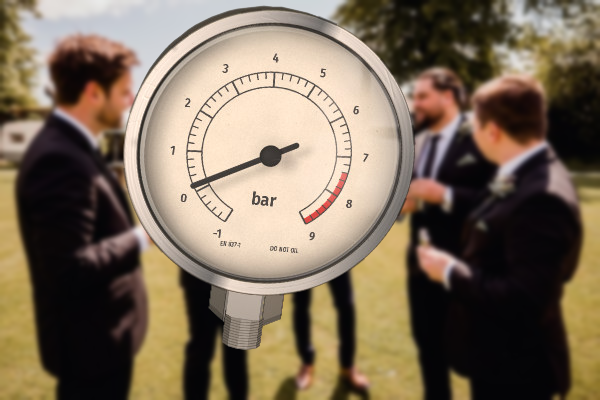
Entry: **0.2** bar
